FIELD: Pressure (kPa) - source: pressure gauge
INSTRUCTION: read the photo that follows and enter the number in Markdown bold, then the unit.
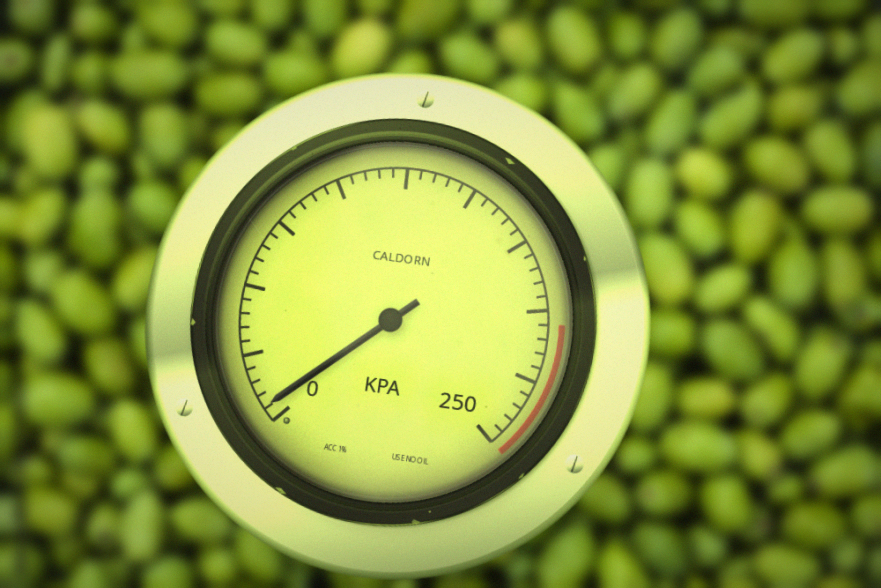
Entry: **5** kPa
